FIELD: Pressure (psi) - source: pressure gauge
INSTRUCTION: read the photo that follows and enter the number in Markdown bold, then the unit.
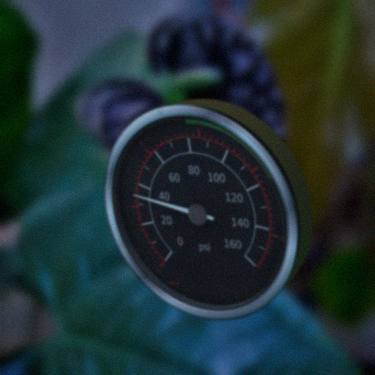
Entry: **35** psi
